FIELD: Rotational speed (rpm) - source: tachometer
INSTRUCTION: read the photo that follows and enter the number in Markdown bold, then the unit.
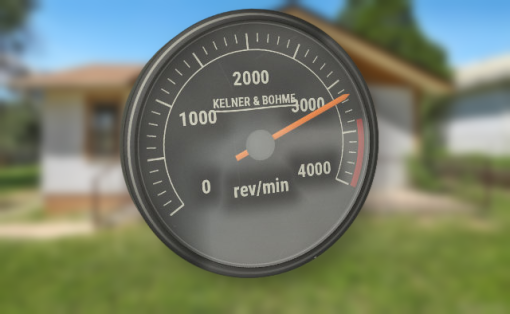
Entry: **3150** rpm
